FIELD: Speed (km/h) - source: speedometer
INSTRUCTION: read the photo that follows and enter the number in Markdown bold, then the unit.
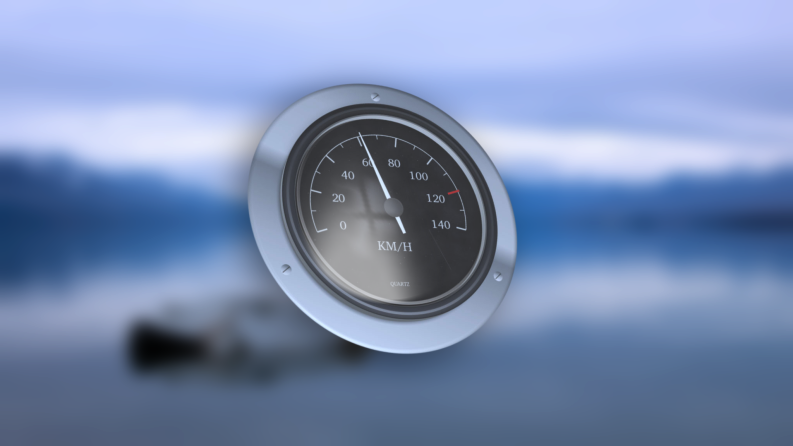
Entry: **60** km/h
